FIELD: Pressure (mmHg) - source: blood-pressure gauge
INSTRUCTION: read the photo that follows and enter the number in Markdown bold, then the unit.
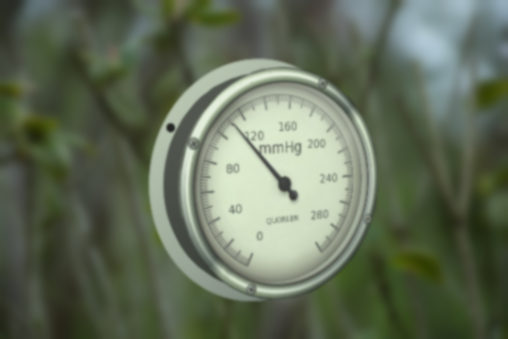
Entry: **110** mmHg
